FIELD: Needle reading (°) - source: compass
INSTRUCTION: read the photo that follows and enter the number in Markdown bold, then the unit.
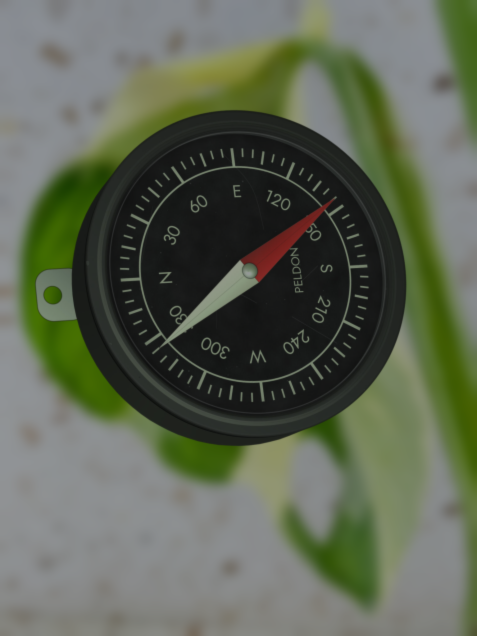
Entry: **145** °
